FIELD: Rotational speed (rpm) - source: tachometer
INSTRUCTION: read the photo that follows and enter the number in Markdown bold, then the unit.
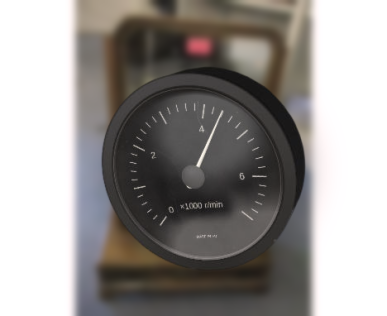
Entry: **4400** rpm
